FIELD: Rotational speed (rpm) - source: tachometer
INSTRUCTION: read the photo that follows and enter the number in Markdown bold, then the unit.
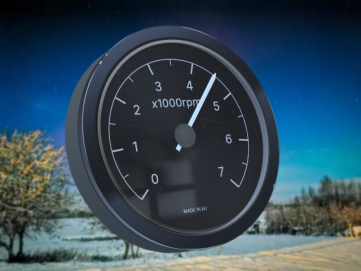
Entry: **4500** rpm
